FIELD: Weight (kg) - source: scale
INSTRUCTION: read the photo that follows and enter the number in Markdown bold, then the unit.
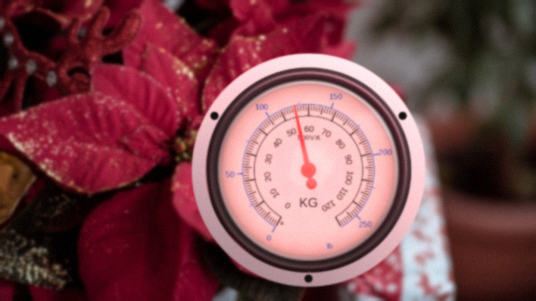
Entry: **55** kg
